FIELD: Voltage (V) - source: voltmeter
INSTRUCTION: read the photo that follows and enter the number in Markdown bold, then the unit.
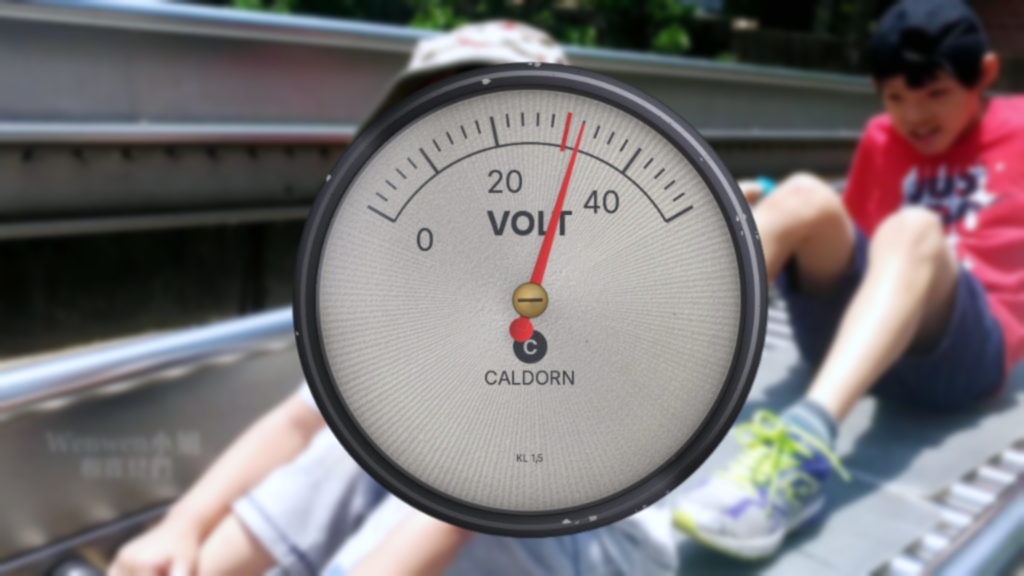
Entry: **32** V
